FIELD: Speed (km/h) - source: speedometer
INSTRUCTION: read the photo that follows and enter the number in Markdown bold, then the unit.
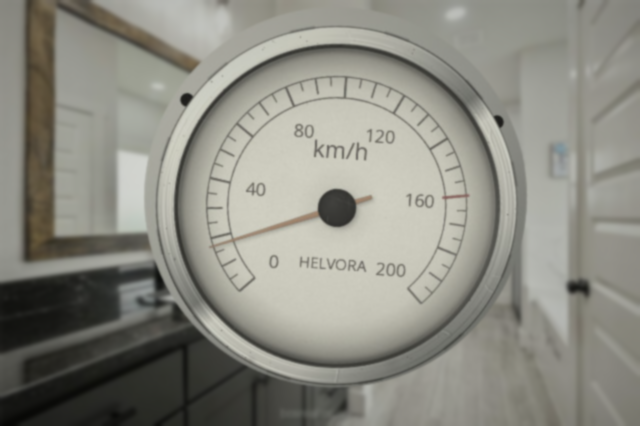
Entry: **17.5** km/h
